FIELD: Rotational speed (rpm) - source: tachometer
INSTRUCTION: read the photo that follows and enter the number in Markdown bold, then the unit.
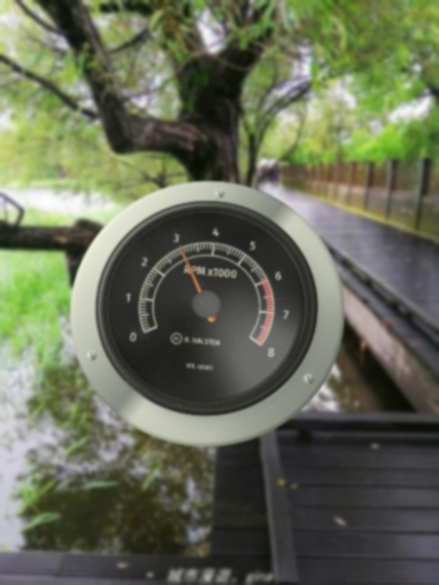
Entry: **3000** rpm
